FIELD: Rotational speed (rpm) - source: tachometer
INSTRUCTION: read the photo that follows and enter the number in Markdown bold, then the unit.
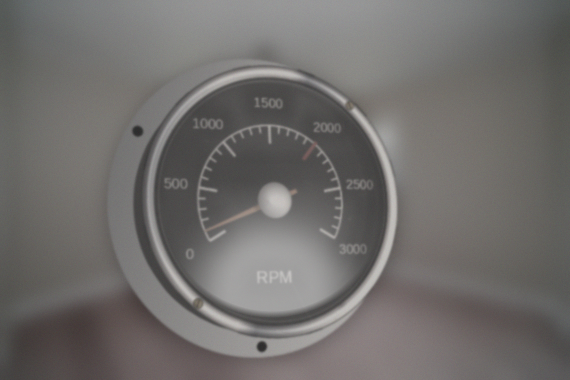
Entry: **100** rpm
